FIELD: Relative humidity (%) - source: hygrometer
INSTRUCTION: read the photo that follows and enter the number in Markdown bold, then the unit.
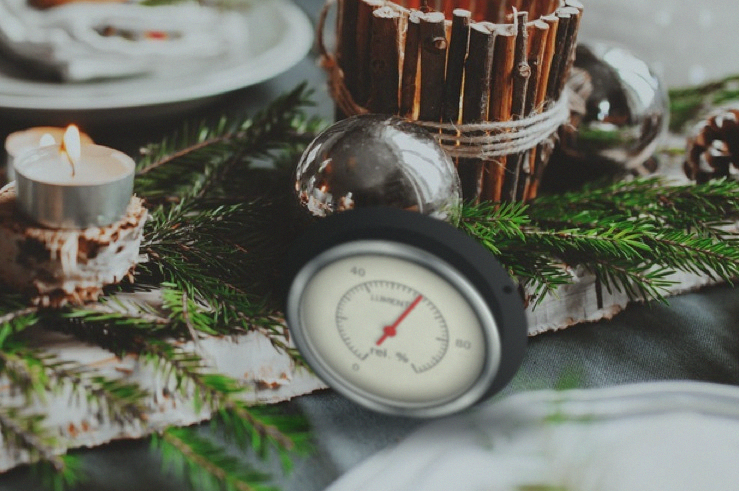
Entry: **60** %
